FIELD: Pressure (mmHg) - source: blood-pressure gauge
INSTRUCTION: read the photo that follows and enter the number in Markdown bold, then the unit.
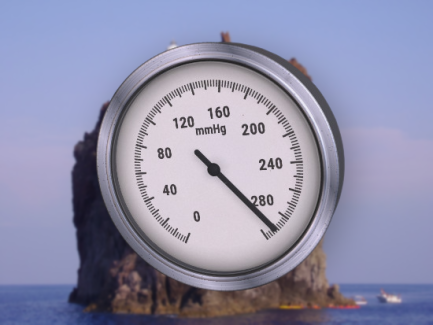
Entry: **290** mmHg
